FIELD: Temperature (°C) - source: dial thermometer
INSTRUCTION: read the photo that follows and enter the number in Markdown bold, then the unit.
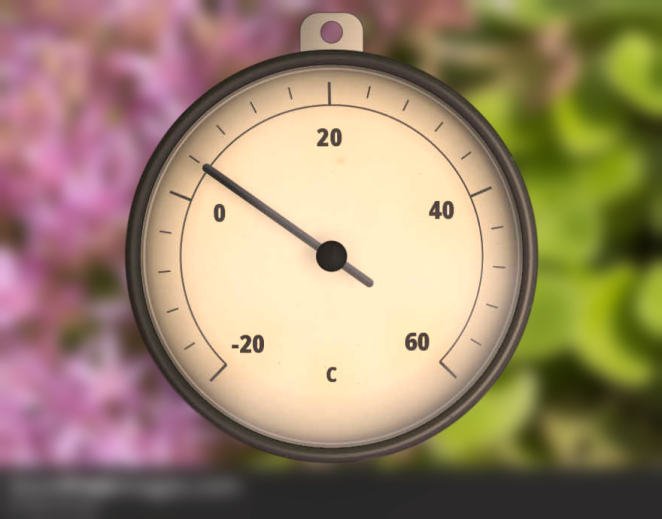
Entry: **4** °C
